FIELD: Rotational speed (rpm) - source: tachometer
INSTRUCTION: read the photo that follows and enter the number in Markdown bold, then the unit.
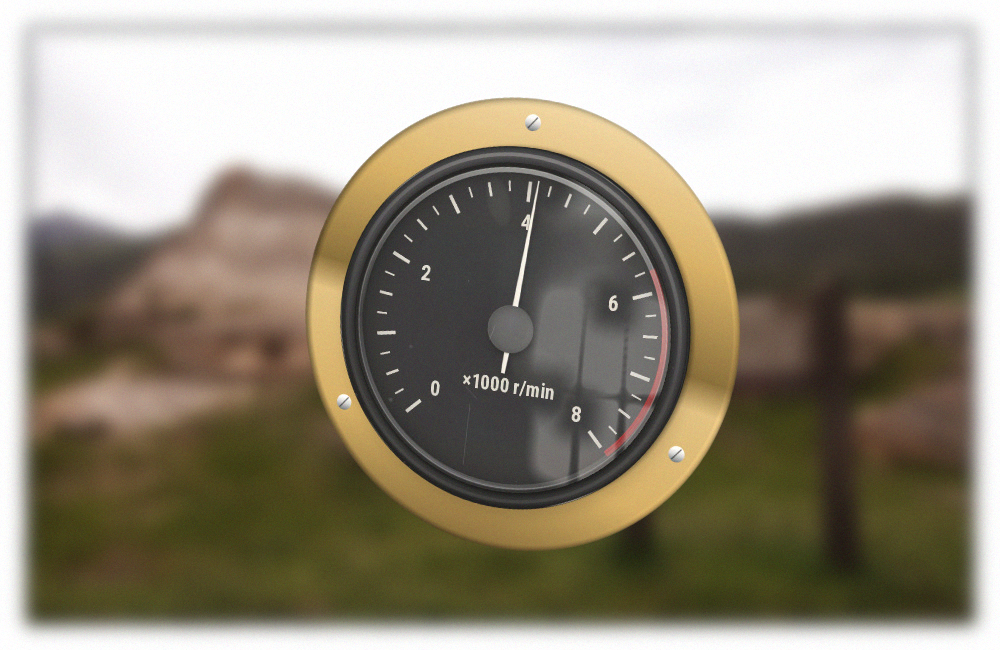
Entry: **4125** rpm
